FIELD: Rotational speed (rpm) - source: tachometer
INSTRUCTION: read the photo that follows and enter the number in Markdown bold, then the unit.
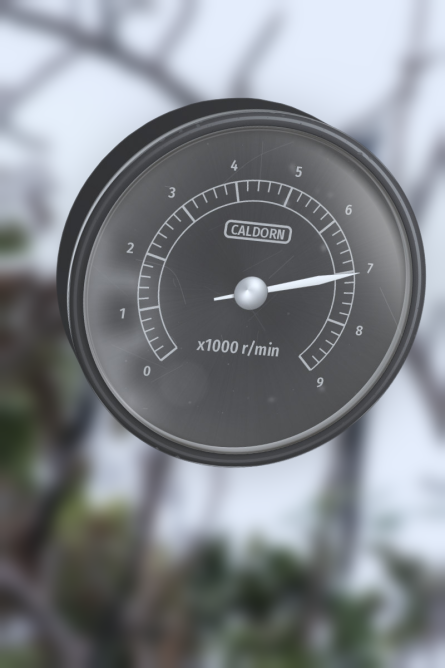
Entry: **7000** rpm
